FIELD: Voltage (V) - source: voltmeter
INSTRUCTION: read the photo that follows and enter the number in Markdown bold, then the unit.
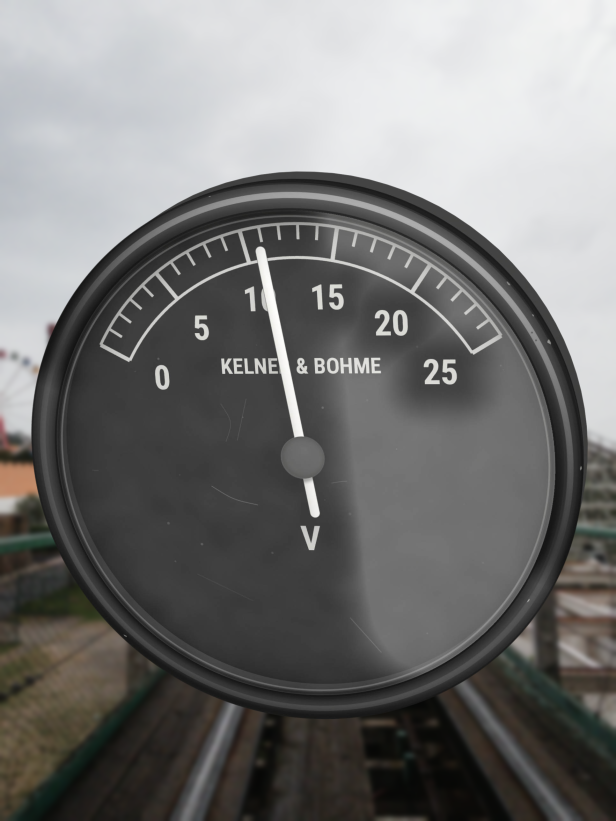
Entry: **11** V
